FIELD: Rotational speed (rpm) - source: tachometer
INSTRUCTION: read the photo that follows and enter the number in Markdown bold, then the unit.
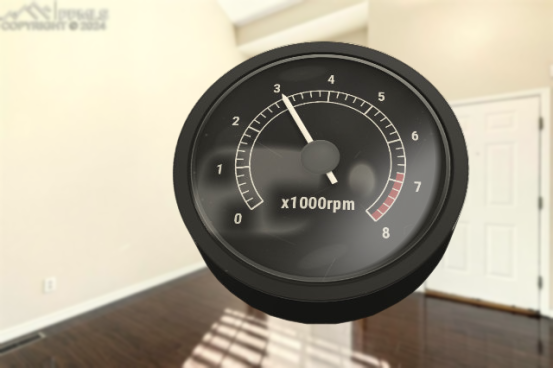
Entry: **3000** rpm
